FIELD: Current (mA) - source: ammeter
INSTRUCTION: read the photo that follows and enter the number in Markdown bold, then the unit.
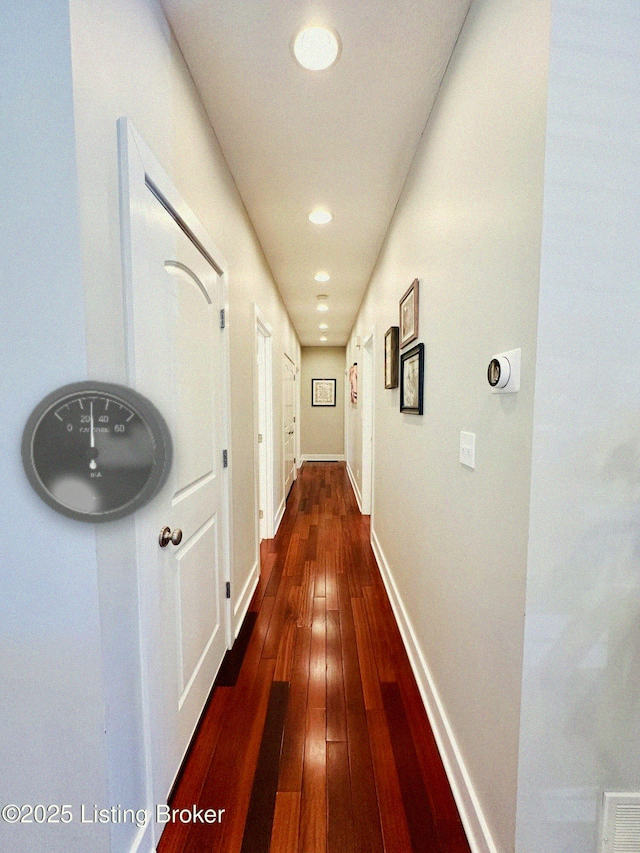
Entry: **30** mA
